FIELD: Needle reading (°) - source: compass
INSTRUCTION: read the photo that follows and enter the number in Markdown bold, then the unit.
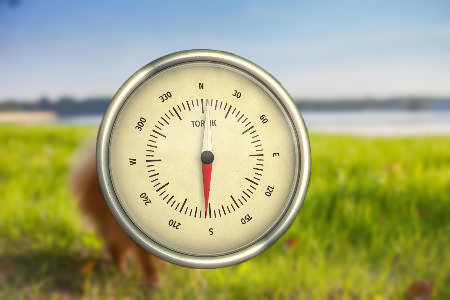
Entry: **185** °
